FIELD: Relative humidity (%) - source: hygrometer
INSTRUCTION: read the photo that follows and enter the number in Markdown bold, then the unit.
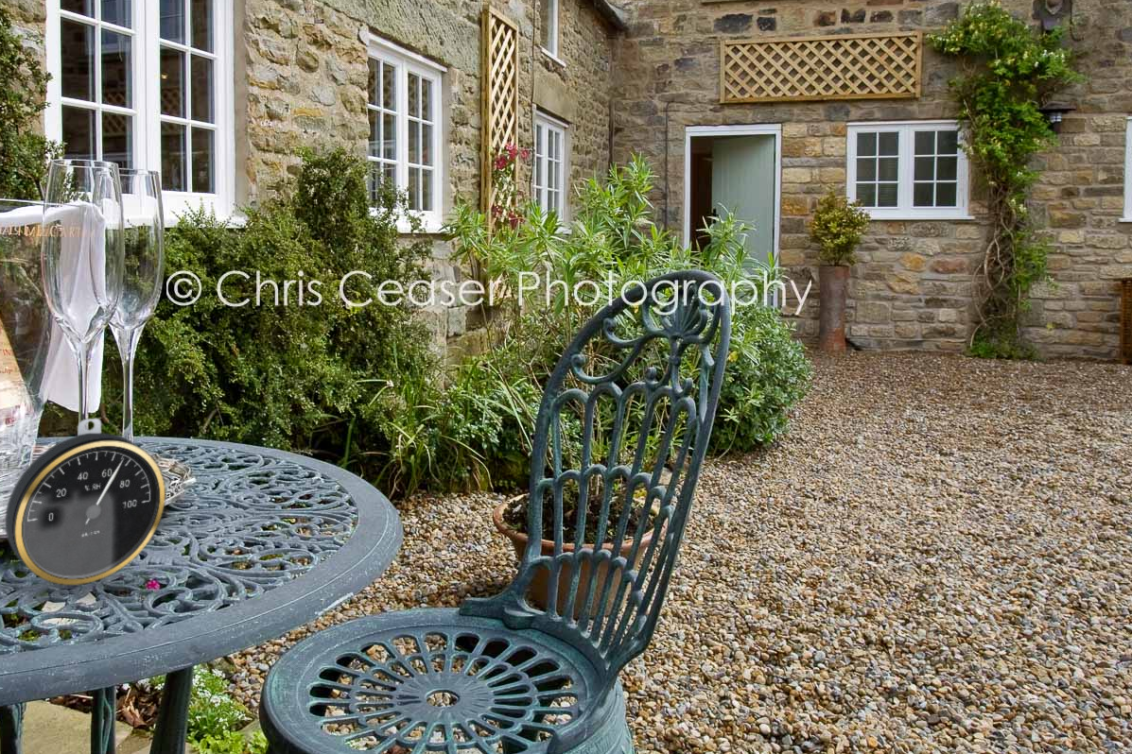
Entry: **65** %
